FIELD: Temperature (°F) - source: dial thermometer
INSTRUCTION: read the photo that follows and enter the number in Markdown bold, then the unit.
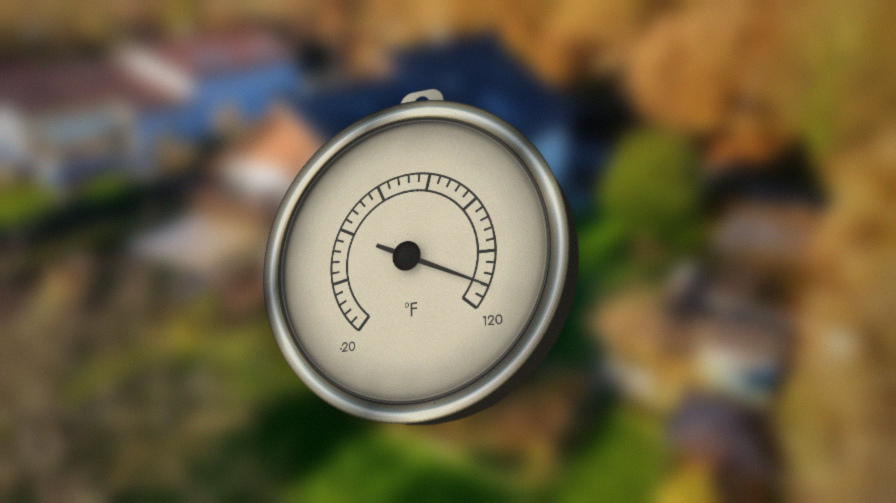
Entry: **112** °F
